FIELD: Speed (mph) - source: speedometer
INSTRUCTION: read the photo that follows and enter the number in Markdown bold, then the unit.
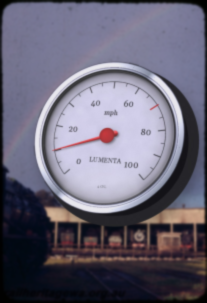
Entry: **10** mph
